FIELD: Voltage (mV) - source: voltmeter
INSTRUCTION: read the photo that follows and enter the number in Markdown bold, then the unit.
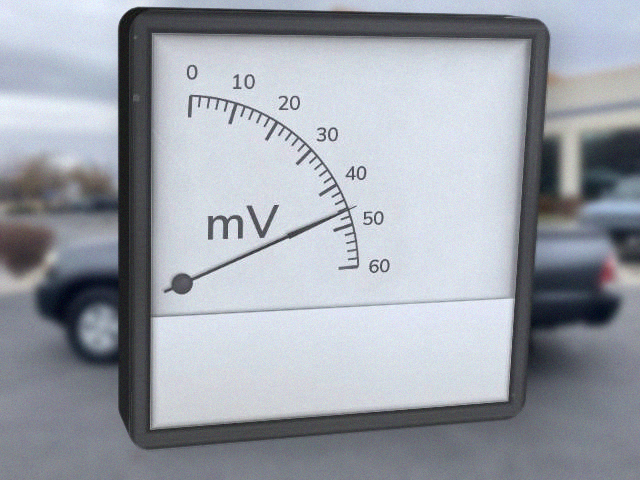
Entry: **46** mV
